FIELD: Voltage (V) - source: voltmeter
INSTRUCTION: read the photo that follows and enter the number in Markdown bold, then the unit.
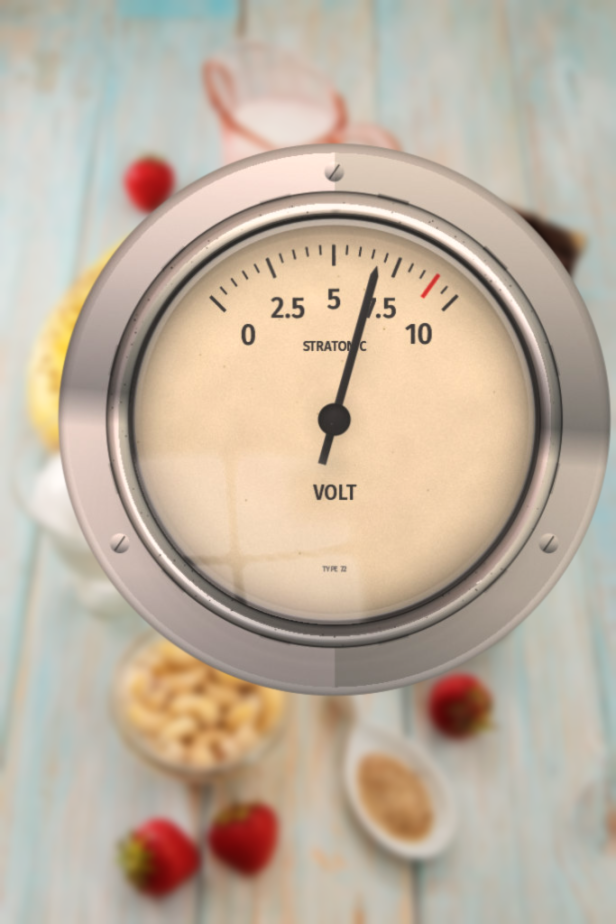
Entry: **6.75** V
